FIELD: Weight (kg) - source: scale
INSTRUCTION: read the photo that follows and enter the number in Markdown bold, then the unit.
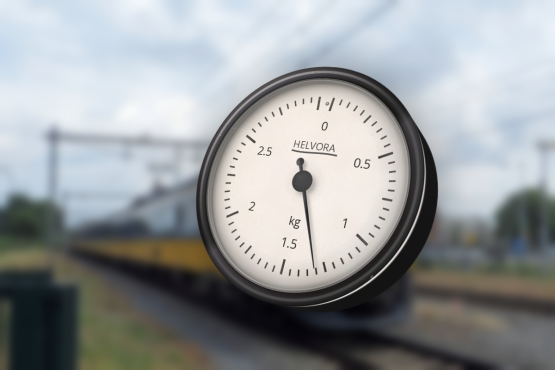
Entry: **1.3** kg
